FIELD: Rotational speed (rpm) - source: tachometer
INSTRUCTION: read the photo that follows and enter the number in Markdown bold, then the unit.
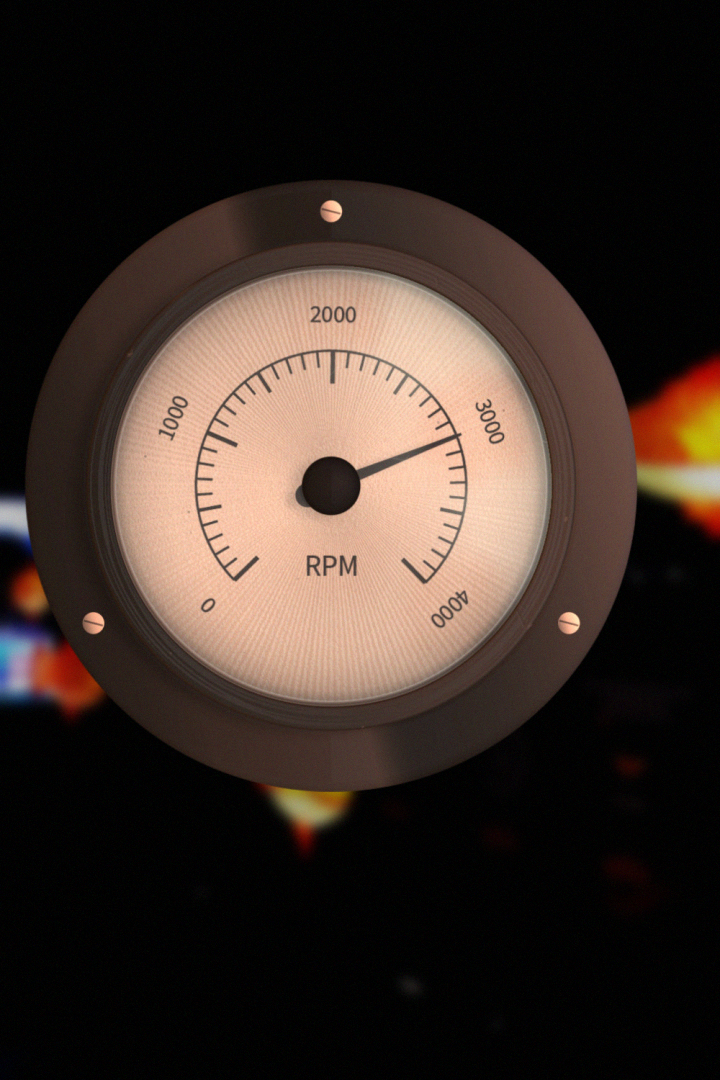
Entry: **3000** rpm
